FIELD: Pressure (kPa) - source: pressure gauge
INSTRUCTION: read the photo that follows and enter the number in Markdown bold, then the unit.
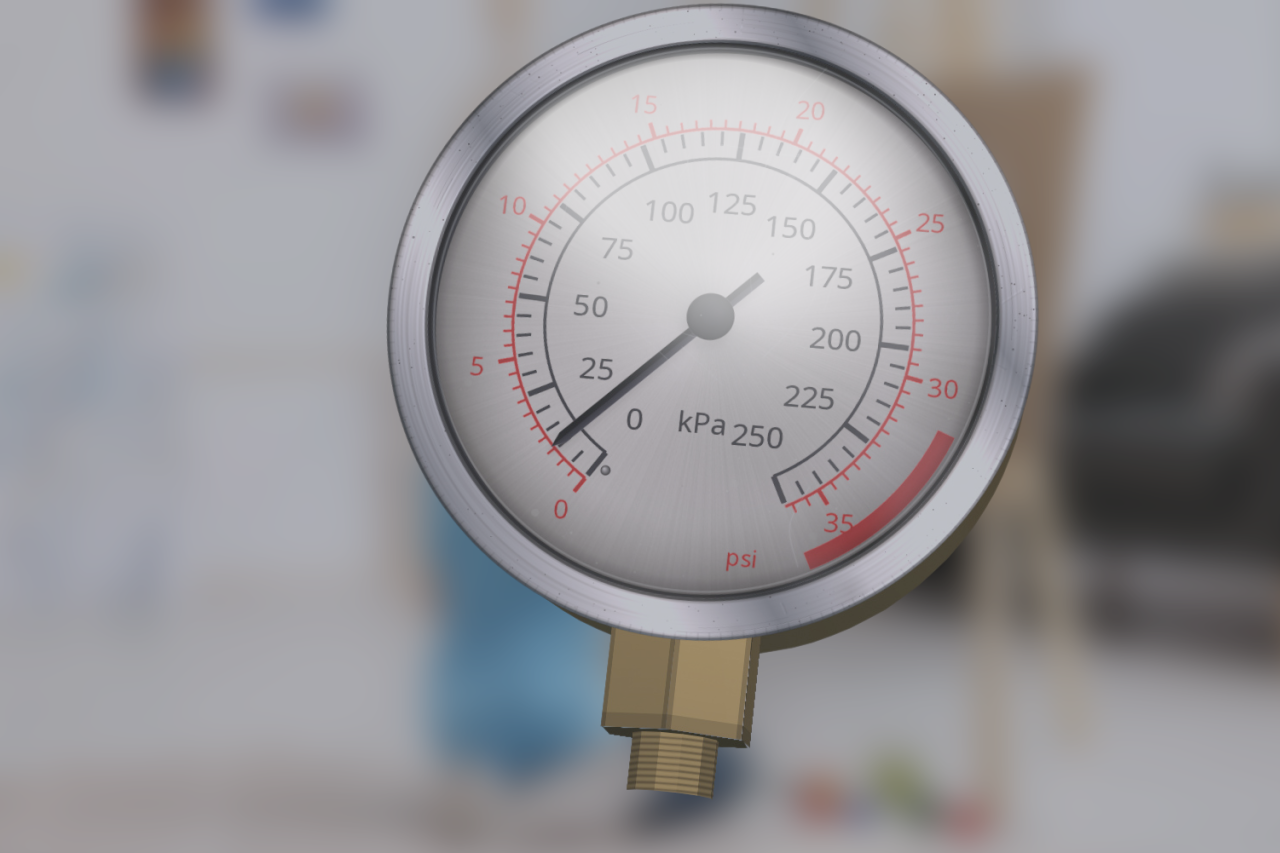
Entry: **10** kPa
